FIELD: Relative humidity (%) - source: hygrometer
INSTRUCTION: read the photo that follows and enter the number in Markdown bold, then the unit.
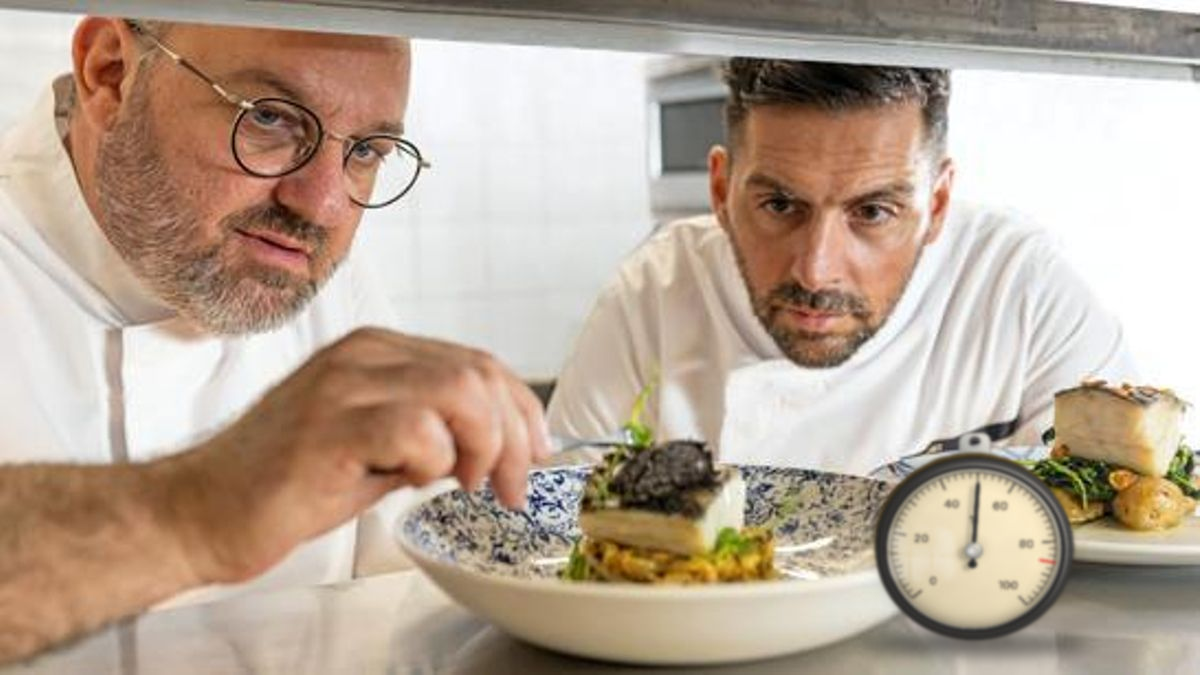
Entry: **50** %
